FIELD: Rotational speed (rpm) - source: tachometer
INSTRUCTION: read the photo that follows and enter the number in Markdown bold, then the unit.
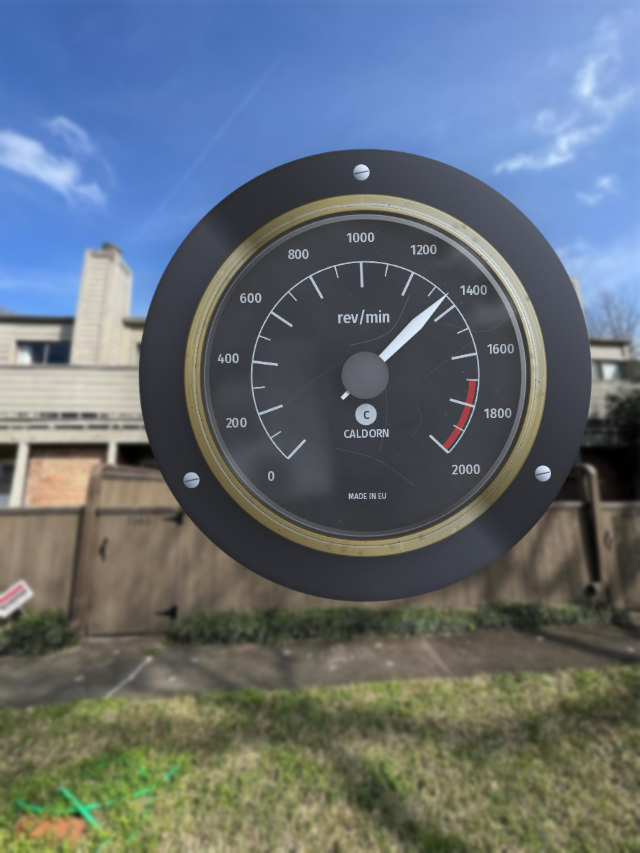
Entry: **1350** rpm
